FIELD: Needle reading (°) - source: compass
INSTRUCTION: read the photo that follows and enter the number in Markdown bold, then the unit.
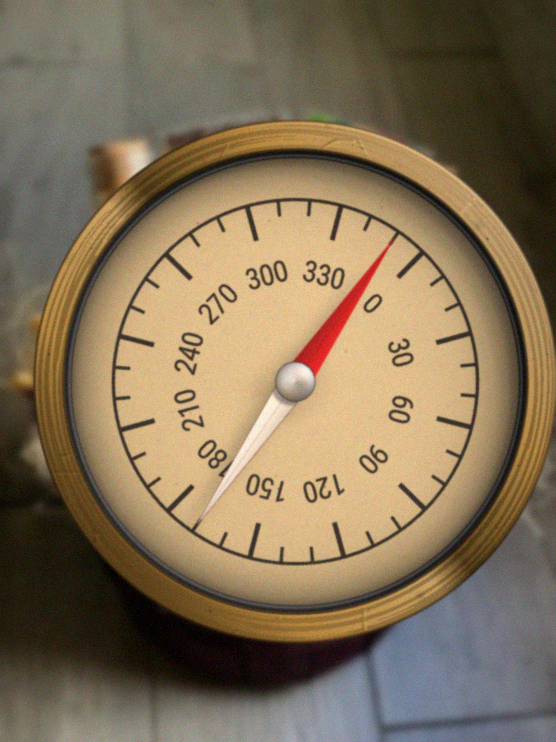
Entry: **350** °
